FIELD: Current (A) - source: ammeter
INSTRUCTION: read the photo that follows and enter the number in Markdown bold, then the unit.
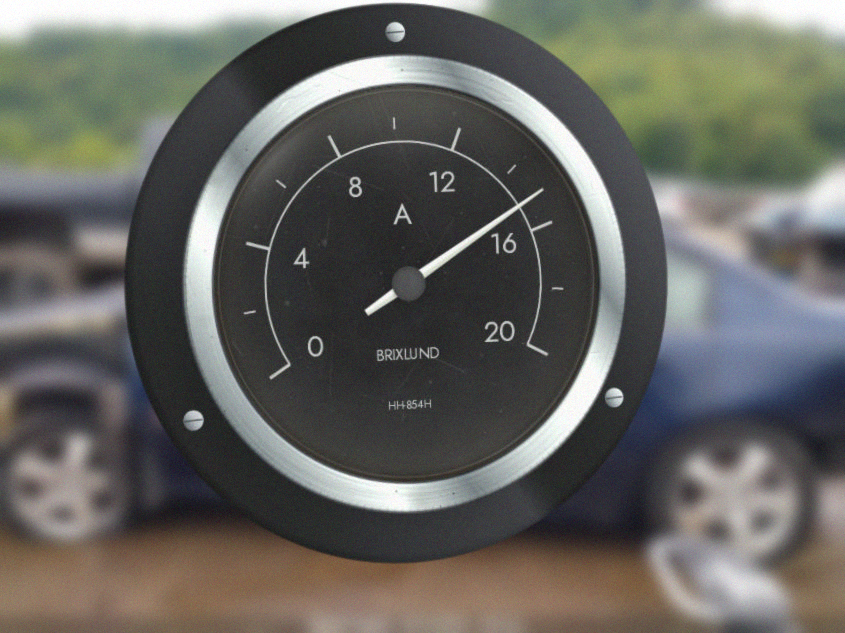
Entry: **15** A
